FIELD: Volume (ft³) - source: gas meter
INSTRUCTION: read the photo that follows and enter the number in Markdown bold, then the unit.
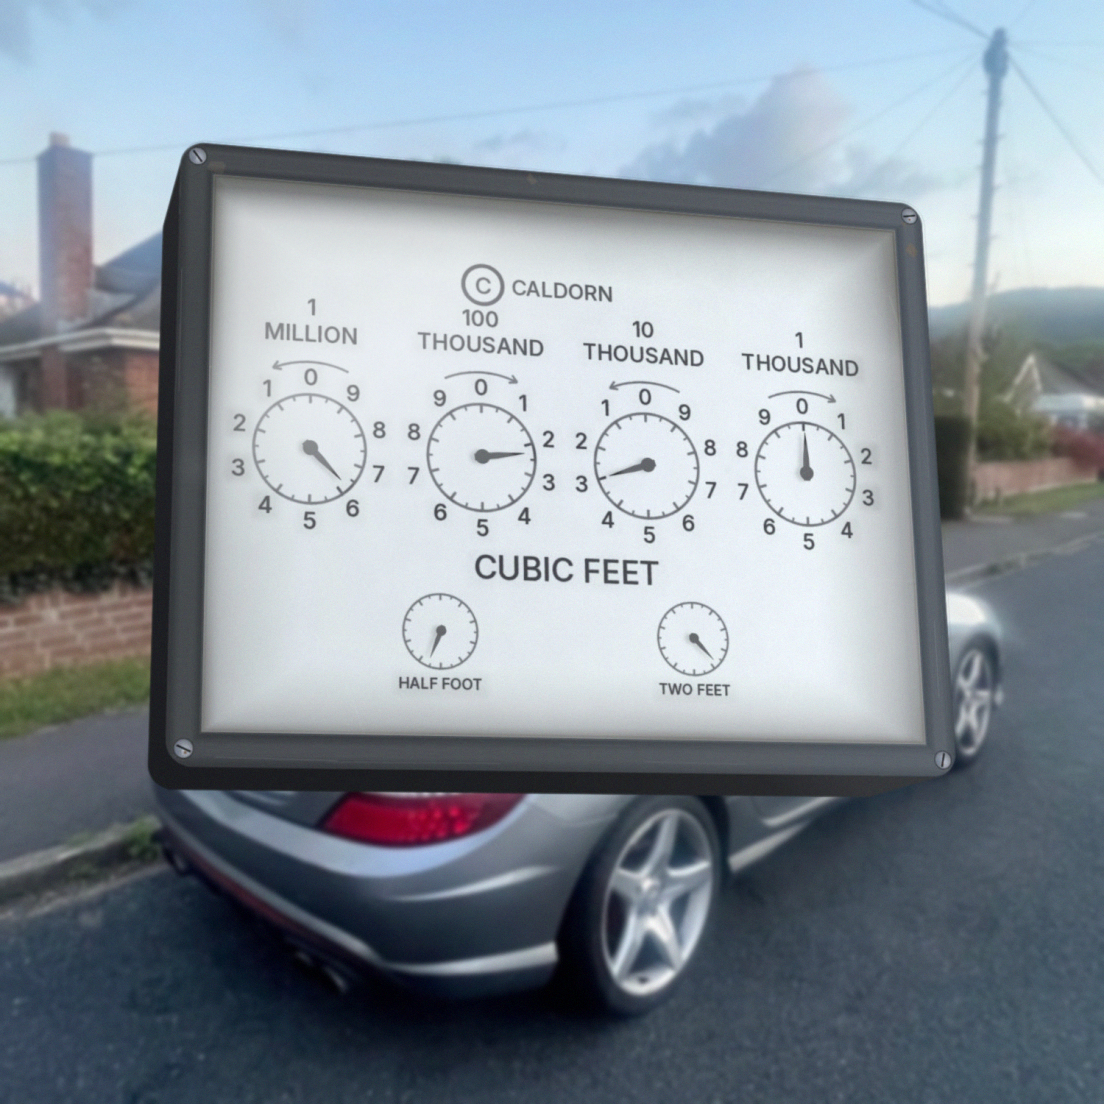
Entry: **623000** ft³
